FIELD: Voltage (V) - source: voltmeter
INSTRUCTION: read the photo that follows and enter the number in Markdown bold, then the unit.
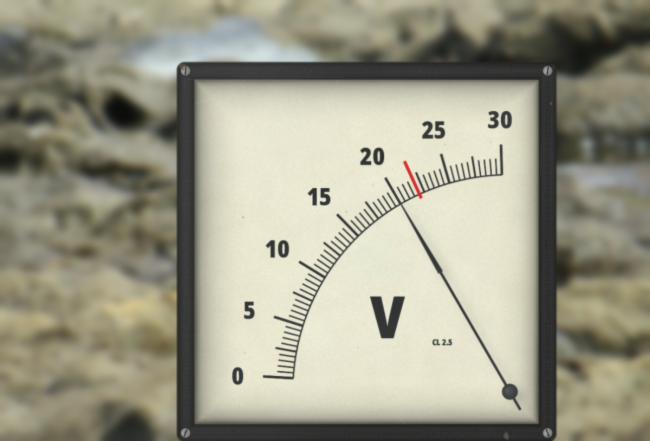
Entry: **20** V
